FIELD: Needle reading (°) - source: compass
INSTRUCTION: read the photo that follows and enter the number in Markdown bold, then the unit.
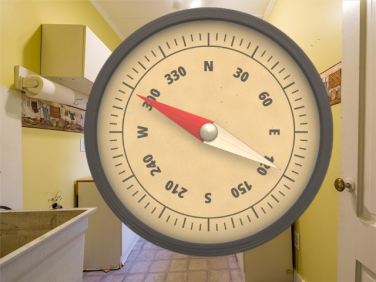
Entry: **297.5** °
